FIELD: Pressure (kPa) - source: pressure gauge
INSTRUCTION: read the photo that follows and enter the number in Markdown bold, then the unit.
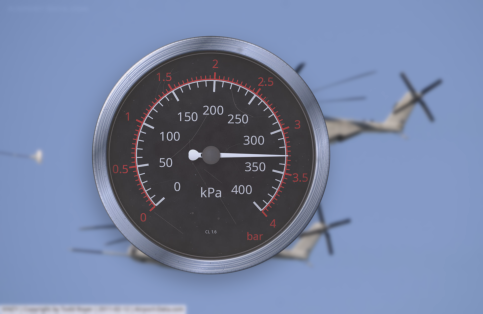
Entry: **330** kPa
